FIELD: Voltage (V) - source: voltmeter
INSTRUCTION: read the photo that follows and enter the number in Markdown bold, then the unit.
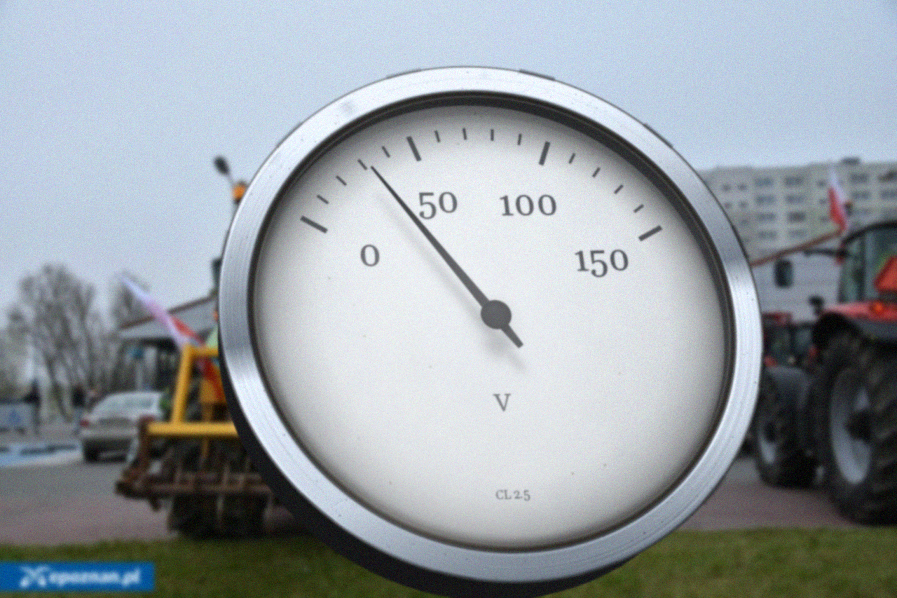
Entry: **30** V
